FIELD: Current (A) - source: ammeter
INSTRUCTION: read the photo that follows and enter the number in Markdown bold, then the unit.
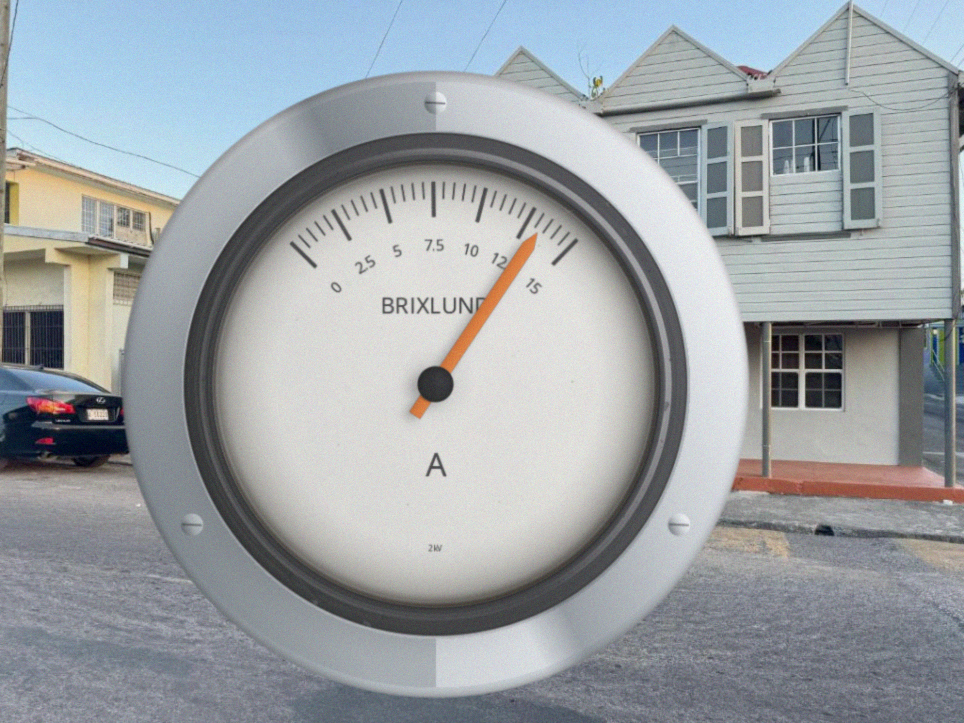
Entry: **13.25** A
